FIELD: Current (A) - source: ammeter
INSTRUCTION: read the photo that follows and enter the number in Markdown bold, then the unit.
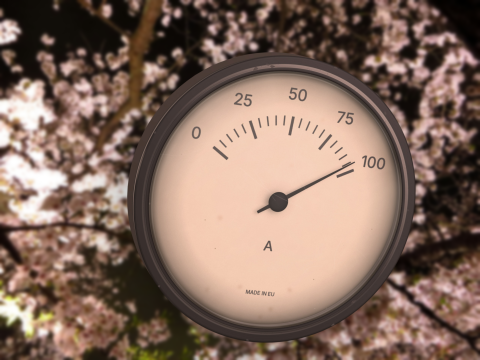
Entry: **95** A
